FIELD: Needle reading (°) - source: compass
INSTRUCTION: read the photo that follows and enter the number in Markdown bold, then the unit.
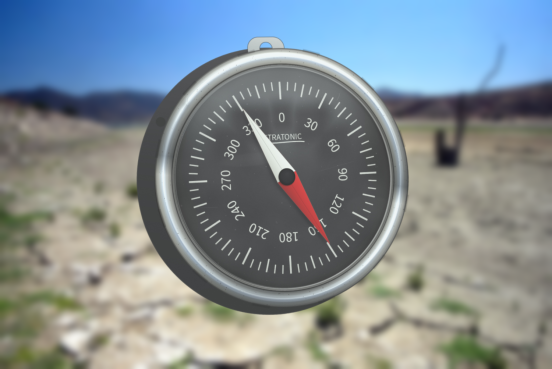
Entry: **150** °
